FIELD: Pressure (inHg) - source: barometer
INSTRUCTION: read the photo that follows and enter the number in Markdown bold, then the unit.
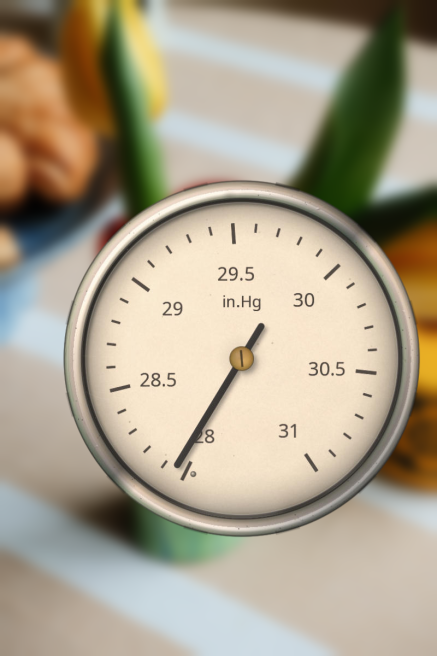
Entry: **28.05** inHg
